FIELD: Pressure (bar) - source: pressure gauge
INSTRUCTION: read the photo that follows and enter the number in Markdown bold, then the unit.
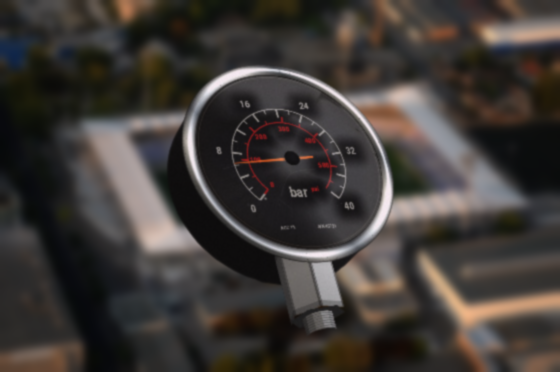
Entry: **6** bar
